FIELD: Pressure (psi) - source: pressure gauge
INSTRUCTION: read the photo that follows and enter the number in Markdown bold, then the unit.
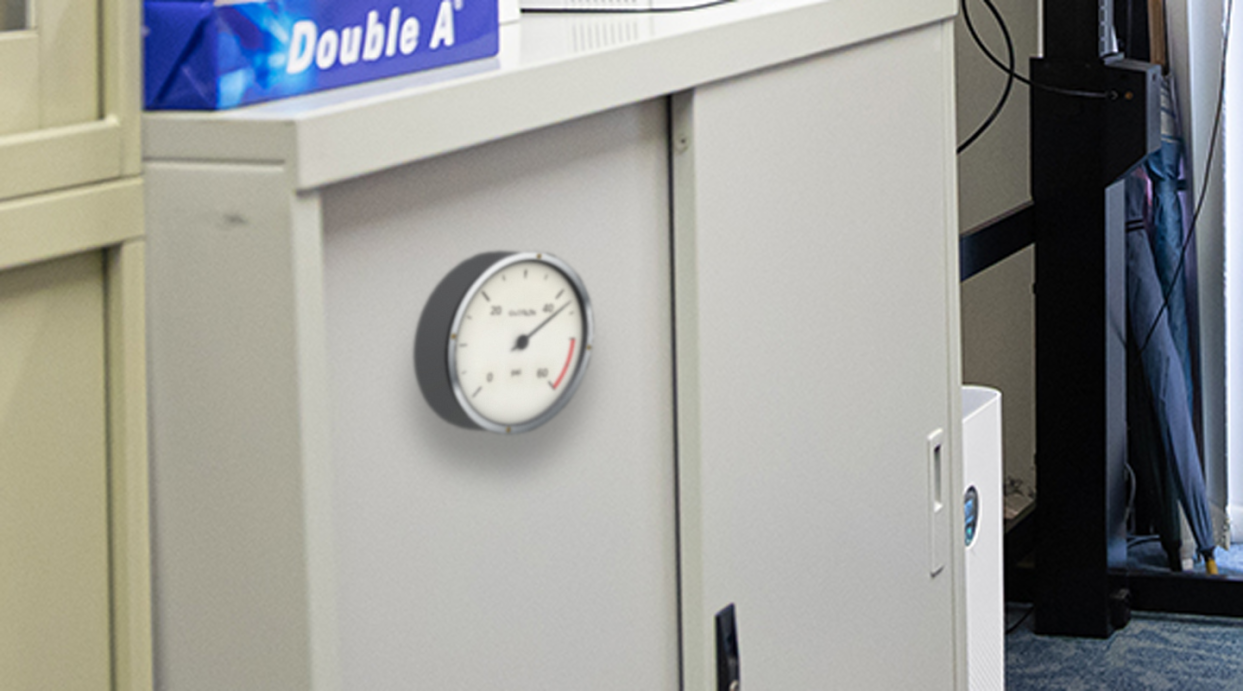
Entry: **42.5** psi
